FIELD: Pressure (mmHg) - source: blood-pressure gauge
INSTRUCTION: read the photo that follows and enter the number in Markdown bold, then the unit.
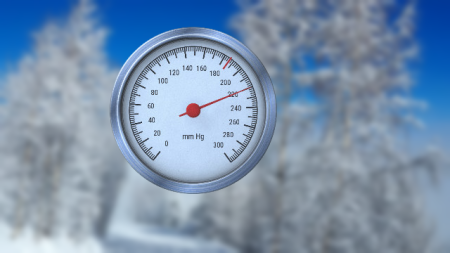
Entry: **220** mmHg
